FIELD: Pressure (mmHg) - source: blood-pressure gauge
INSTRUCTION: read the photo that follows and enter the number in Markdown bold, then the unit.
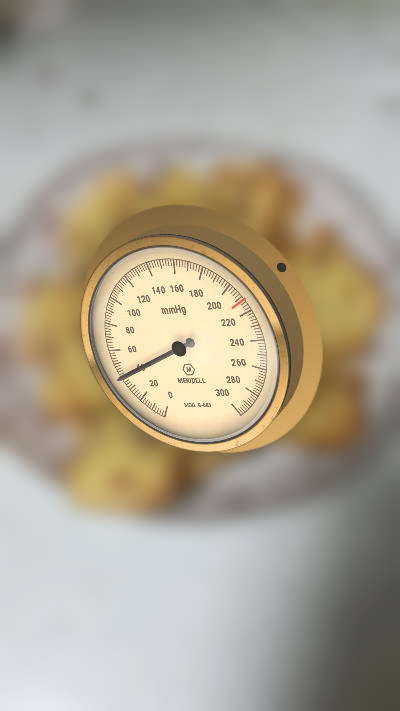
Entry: **40** mmHg
